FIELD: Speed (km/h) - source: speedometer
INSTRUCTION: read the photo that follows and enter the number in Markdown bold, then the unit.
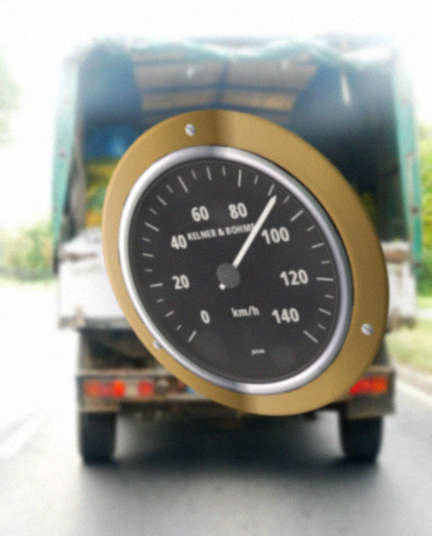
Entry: **92.5** km/h
